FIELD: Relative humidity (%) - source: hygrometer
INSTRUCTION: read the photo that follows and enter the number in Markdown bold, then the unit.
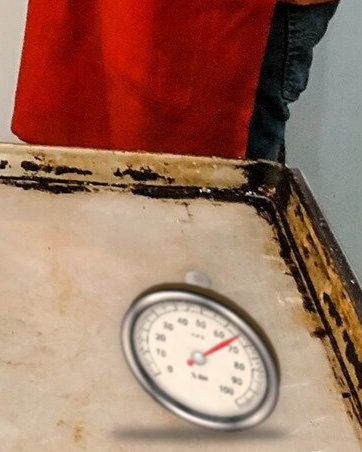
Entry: **65** %
